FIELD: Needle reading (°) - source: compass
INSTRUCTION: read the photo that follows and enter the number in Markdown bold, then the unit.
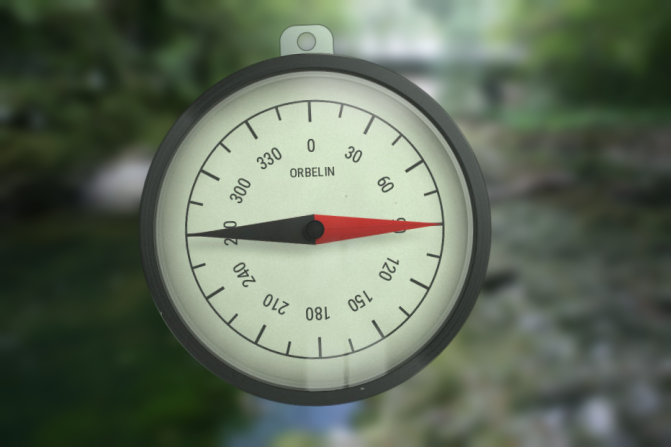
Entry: **90** °
